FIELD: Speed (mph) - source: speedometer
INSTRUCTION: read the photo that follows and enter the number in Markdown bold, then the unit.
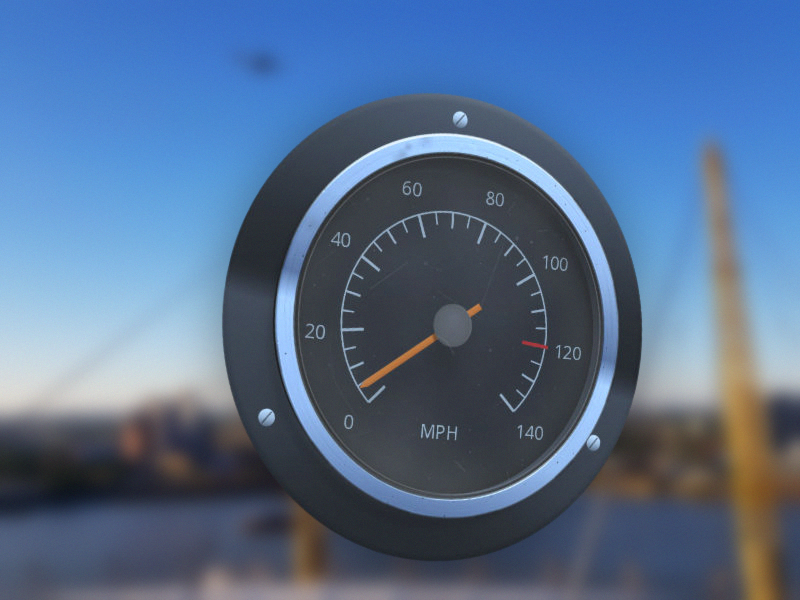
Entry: **5** mph
